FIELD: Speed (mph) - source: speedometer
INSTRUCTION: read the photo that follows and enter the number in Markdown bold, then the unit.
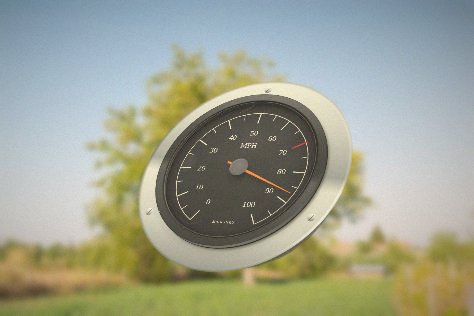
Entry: **87.5** mph
